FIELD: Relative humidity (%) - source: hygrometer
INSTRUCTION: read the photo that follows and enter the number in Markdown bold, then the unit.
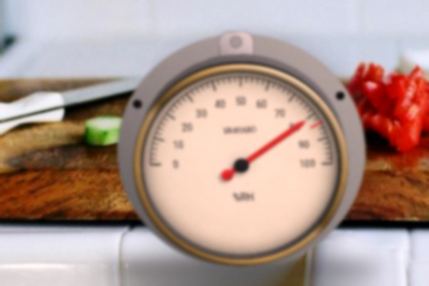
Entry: **80** %
